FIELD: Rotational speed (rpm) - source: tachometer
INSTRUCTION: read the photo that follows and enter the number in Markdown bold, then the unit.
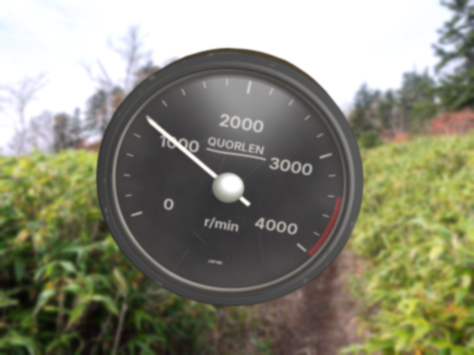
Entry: **1000** rpm
